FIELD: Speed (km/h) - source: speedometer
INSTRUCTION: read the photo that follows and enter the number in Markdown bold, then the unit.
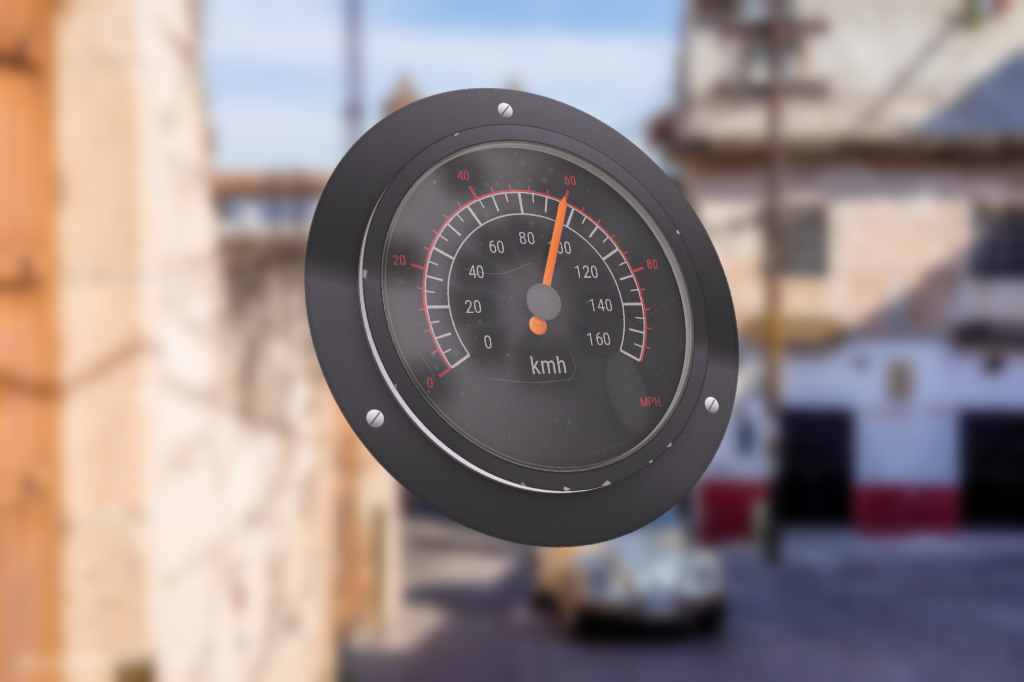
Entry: **95** km/h
